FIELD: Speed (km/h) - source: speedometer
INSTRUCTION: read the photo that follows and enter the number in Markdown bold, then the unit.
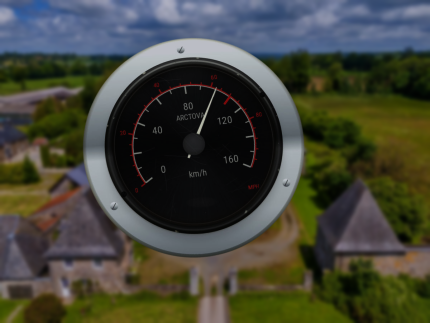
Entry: **100** km/h
